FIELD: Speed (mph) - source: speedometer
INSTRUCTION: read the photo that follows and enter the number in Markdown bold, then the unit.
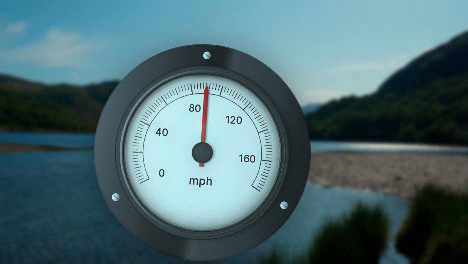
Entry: **90** mph
